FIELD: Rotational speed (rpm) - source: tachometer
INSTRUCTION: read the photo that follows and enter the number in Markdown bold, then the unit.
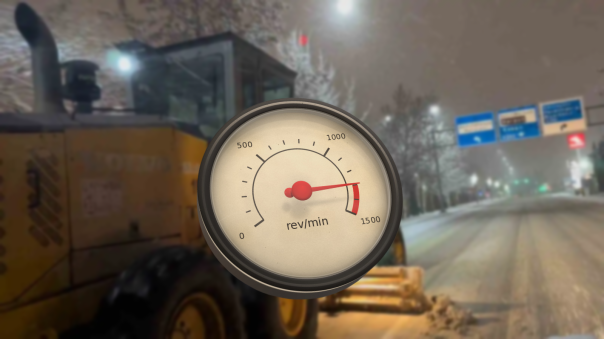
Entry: **1300** rpm
